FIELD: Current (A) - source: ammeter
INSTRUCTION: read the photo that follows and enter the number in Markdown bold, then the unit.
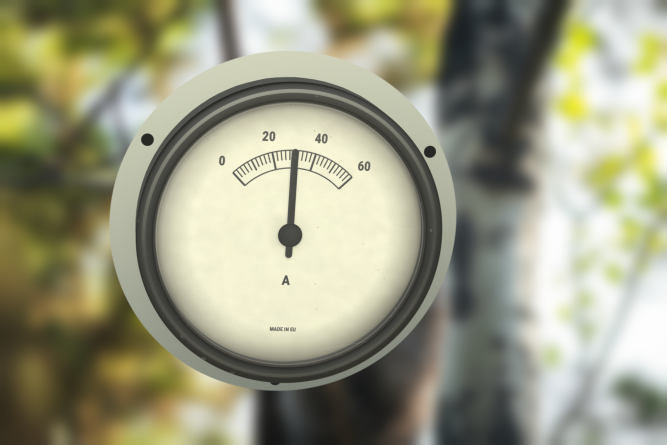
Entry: **30** A
